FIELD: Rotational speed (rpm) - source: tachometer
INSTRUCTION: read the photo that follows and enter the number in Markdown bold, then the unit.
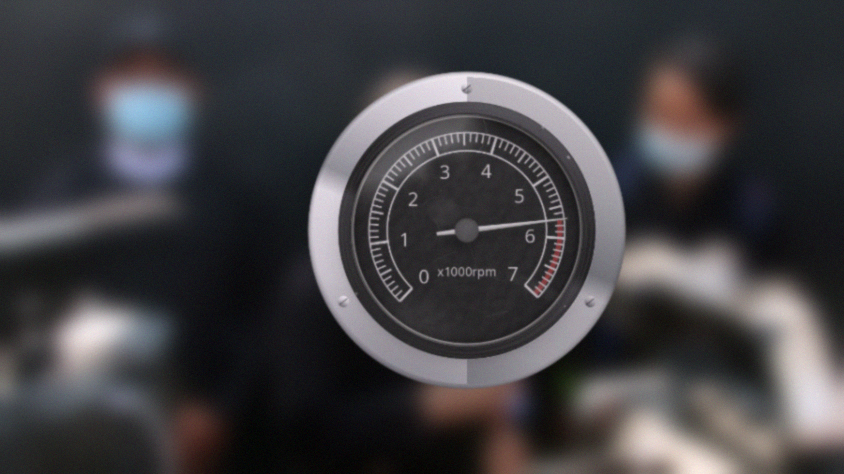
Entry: **5700** rpm
